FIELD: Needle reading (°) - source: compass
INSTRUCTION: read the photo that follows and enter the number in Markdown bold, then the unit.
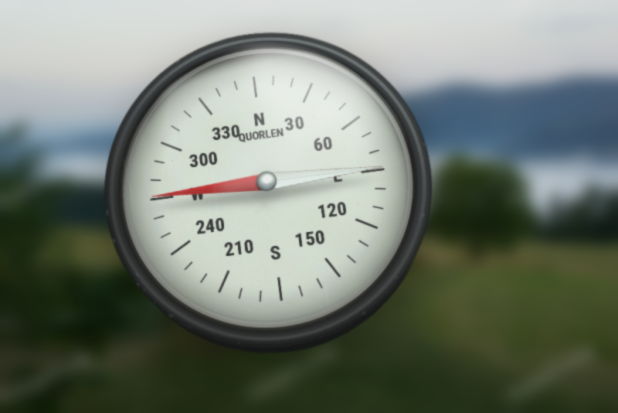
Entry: **270** °
